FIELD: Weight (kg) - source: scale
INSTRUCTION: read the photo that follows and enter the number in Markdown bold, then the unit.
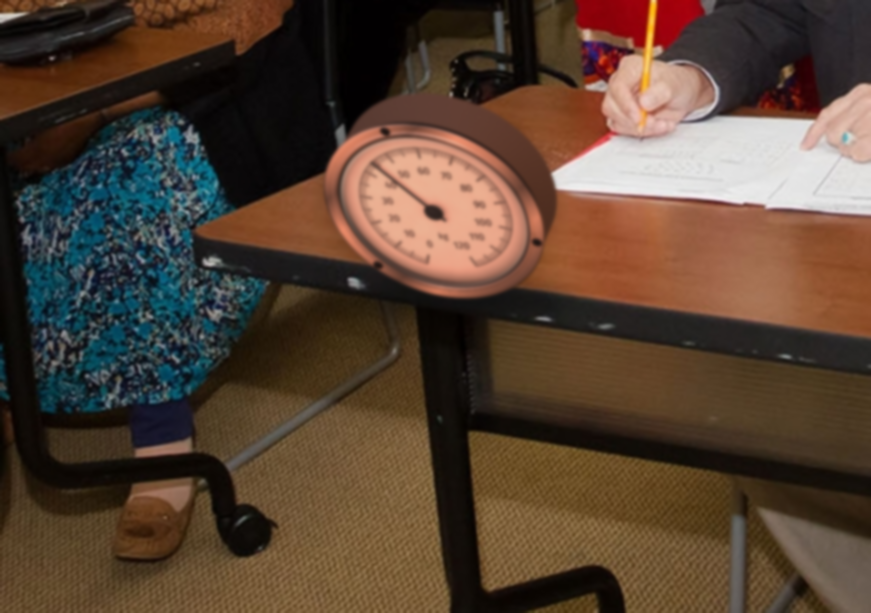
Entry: **45** kg
